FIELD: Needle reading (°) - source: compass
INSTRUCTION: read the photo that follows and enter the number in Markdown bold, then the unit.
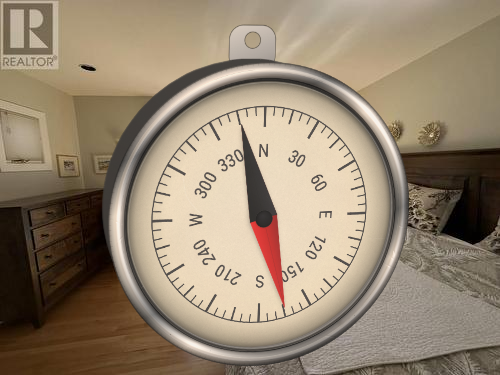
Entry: **165** °
